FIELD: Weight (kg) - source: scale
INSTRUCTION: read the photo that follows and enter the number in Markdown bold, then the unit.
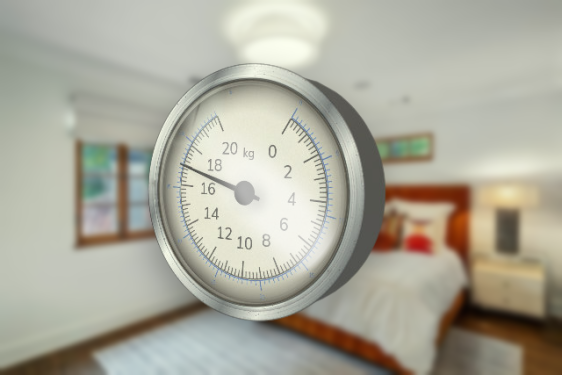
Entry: **17** kg
